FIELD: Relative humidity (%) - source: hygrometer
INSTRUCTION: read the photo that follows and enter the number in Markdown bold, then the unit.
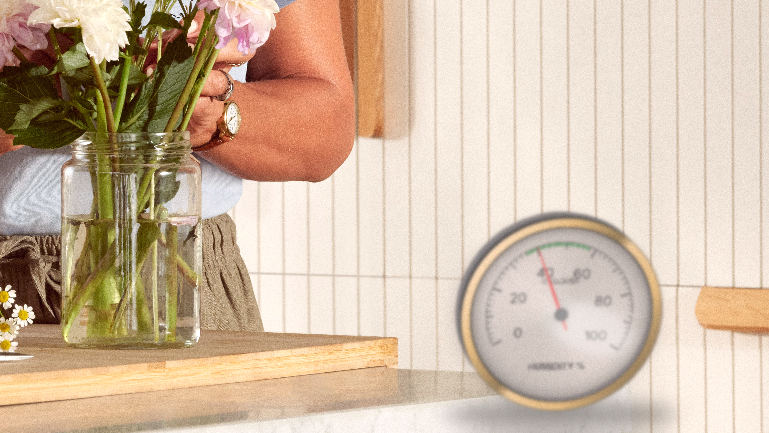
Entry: **40** %
